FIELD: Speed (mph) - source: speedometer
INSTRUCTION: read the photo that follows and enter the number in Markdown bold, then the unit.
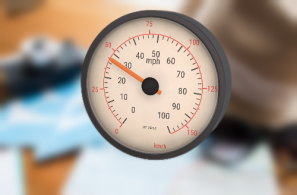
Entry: **28** mph
